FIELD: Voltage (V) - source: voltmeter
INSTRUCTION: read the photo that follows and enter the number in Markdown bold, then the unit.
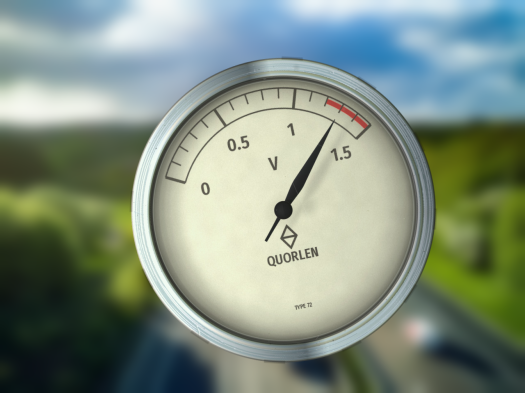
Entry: **1.3** V
